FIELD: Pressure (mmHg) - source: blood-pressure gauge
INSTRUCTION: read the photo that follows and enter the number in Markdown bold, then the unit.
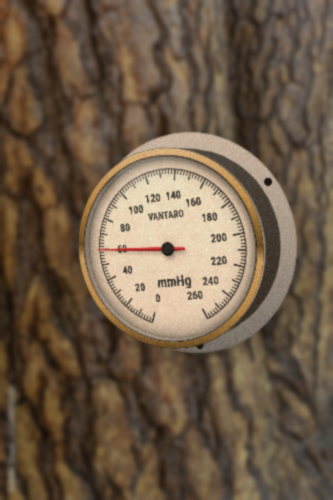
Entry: **60** mmHg
